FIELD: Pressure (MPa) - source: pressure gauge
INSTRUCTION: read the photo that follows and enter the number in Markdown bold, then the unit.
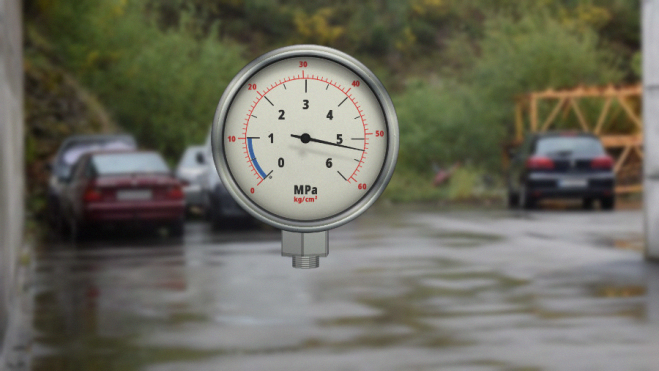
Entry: **5.25** MPa
